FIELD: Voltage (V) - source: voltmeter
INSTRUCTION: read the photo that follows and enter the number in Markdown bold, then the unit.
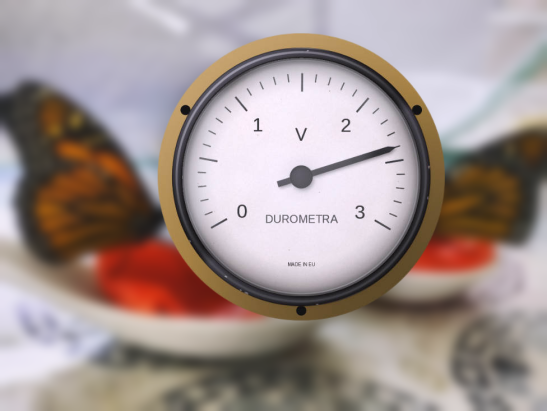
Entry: **2.4** V
